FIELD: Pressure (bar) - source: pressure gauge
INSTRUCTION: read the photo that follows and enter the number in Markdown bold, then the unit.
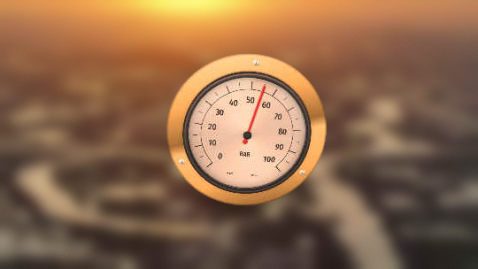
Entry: **55** bar
